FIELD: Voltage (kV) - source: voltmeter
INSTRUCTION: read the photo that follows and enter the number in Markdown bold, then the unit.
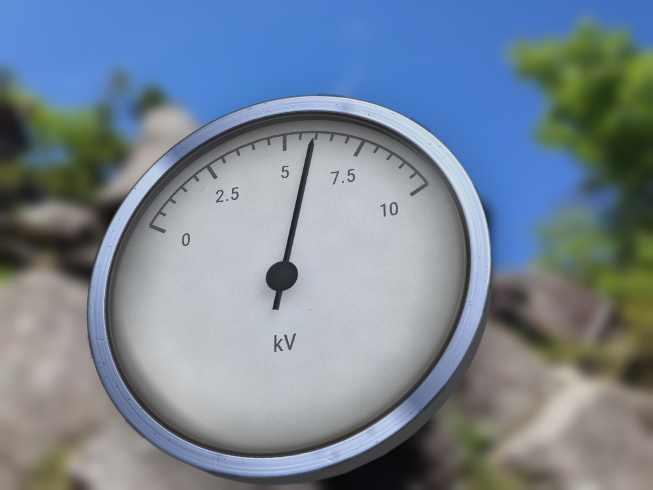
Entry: **6** kV
